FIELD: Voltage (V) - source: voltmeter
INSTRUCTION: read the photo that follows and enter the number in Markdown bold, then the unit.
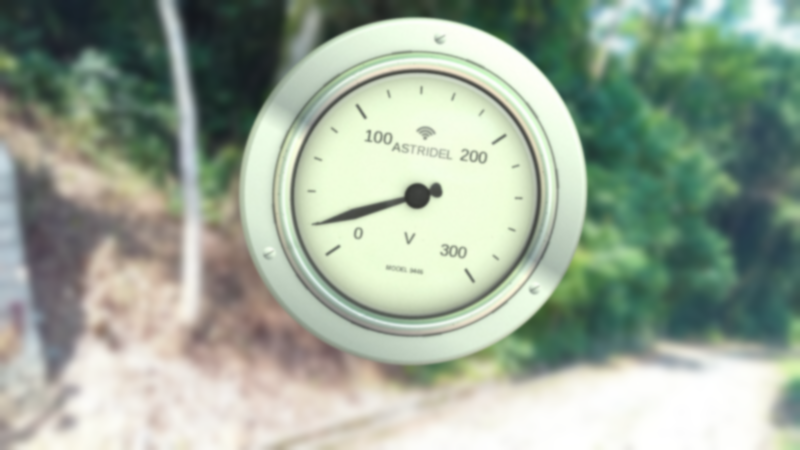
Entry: **20** V
